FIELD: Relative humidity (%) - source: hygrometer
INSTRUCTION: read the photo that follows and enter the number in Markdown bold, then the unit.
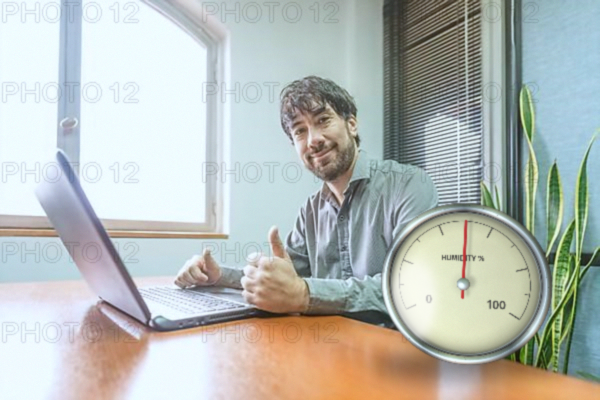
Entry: **50** %
